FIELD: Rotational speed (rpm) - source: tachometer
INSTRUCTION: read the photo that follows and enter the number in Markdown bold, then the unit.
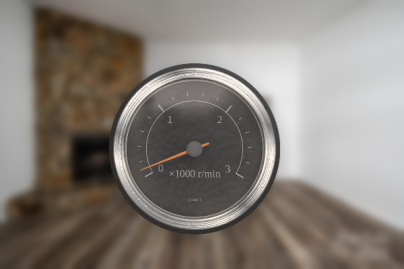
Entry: **100** rpm
